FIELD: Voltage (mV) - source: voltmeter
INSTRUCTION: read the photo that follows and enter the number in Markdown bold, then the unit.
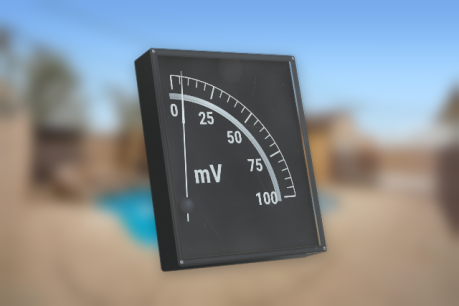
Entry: **5** mV
